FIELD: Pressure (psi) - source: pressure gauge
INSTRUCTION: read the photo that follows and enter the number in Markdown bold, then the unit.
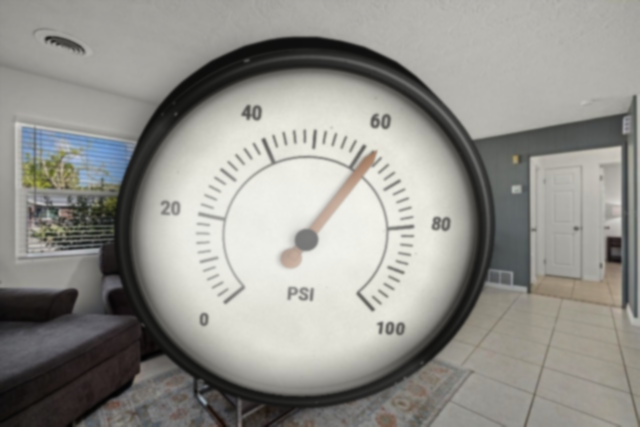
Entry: **62** psi
